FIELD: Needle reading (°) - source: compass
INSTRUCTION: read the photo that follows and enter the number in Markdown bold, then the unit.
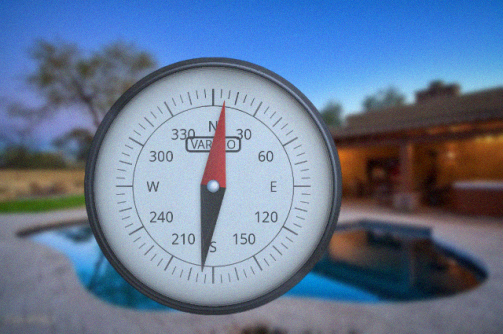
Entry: **7.5** °
